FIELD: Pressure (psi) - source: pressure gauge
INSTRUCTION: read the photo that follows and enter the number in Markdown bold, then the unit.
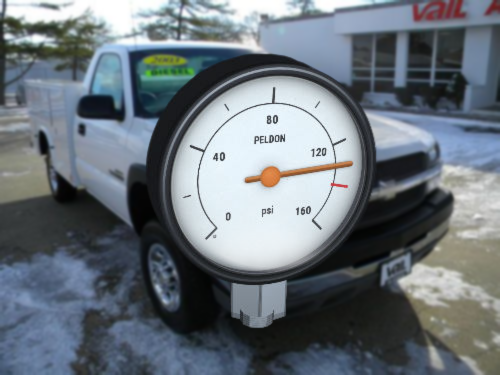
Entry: **130** psi
